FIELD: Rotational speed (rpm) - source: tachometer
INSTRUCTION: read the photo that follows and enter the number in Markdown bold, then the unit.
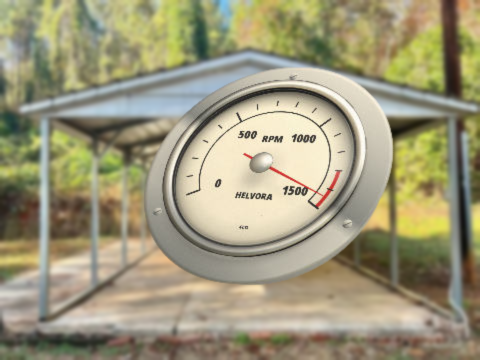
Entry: **1450** rpm
